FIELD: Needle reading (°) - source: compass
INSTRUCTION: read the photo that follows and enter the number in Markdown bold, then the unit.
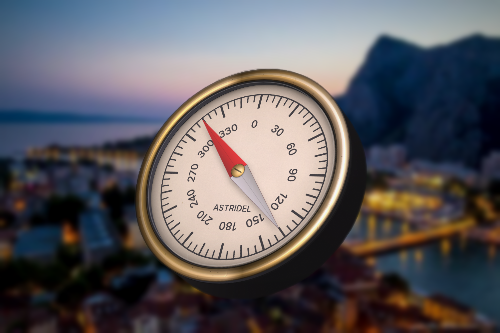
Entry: **315** °
